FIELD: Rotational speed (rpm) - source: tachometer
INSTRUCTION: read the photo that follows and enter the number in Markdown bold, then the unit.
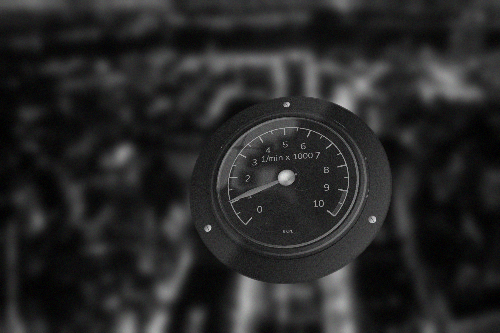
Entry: **1000** rpm
